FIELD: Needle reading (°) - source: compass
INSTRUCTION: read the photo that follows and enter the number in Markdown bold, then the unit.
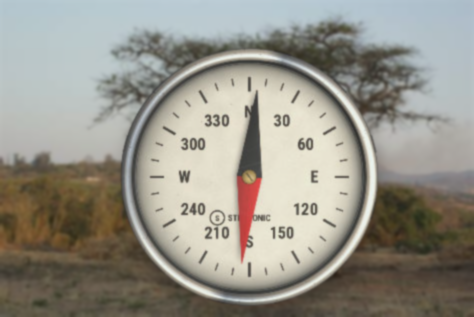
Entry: **185** °
